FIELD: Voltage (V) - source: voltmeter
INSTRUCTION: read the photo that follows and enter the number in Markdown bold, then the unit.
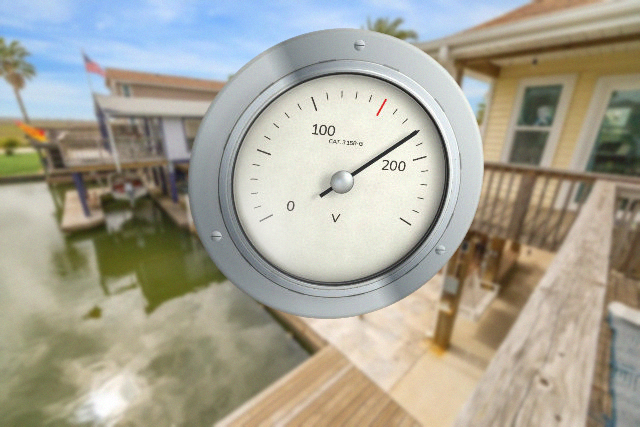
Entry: **180** V
